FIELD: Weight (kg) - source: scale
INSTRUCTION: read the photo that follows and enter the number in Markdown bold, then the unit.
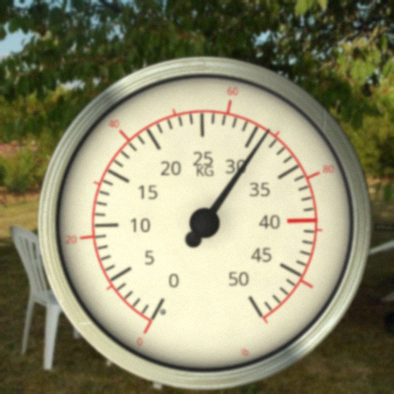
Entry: **31** kg
